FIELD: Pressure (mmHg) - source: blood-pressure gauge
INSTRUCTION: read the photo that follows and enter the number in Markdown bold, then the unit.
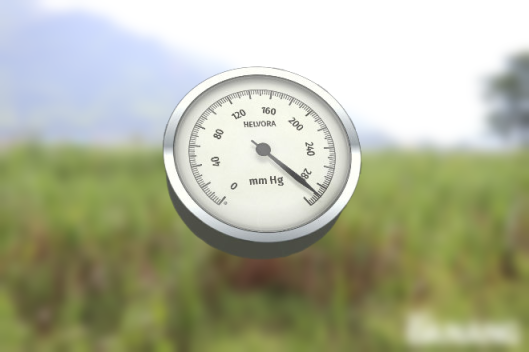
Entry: **290** mmHg
